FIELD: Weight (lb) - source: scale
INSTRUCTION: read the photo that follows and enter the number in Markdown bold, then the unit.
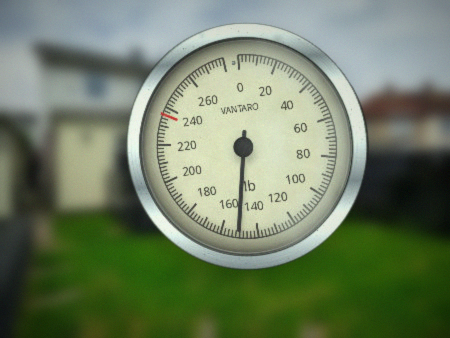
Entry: **150** lb
